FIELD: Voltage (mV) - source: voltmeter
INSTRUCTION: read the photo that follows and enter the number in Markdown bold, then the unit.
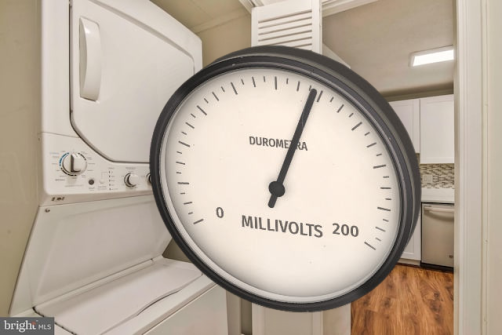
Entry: **117.5** mV
